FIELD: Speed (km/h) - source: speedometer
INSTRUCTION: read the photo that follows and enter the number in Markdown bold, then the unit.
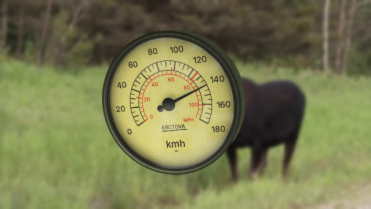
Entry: **140** km/h
